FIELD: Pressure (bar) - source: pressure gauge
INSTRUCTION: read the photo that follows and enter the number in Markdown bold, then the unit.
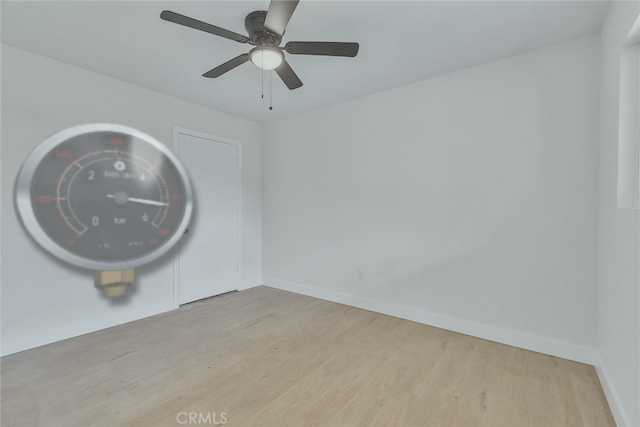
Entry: **5.25** bar
